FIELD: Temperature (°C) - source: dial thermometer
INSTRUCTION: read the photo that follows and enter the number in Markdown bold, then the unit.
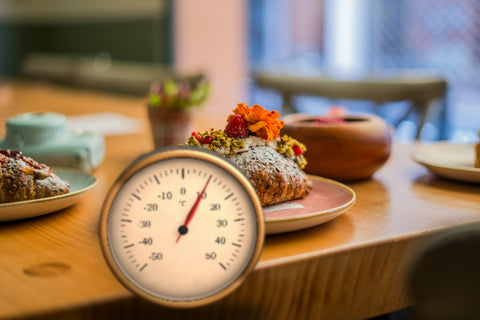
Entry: **10** °C
